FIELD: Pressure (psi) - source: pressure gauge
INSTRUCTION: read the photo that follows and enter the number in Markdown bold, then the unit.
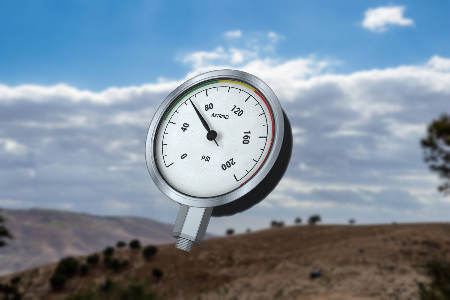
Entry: **65** psi
